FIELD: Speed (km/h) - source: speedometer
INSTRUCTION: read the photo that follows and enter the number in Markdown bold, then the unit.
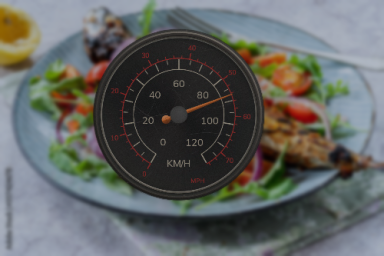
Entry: **87.5** km/h
